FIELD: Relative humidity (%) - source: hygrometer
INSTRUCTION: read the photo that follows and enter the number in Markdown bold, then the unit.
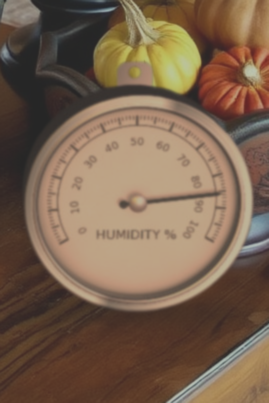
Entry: **85** %
